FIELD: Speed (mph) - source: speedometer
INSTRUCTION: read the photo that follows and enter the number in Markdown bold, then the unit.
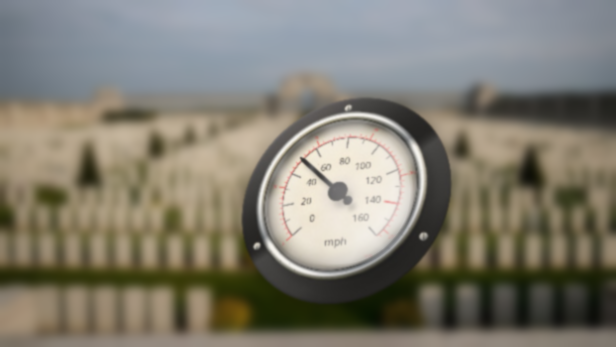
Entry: **50** mph
